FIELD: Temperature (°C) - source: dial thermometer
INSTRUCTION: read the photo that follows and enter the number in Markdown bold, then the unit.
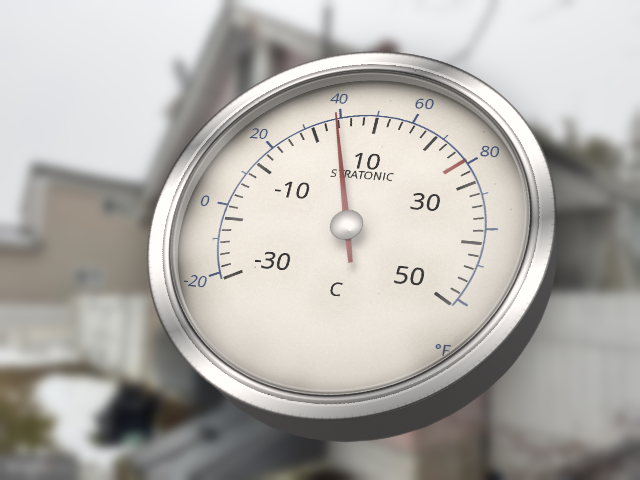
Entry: **4** °C
